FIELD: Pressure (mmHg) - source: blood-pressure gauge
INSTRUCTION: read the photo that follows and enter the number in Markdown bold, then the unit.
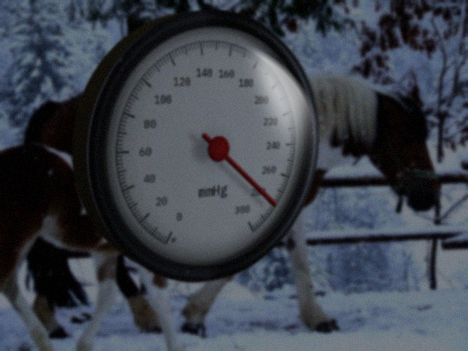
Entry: **280** mmHg
